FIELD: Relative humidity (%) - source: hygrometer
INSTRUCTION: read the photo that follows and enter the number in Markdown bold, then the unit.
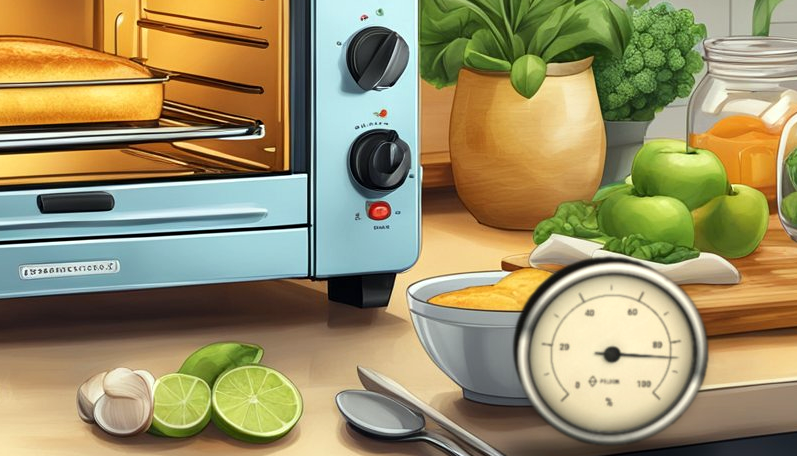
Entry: **85** %
